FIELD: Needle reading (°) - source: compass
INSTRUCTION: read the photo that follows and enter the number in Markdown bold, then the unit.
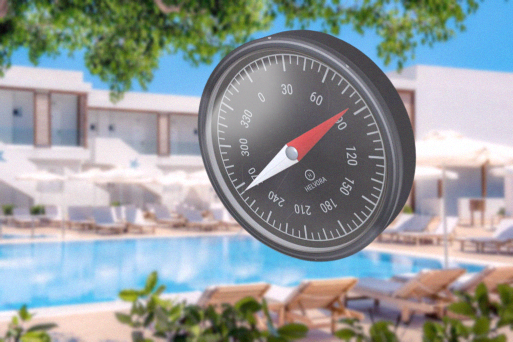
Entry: **85** °
